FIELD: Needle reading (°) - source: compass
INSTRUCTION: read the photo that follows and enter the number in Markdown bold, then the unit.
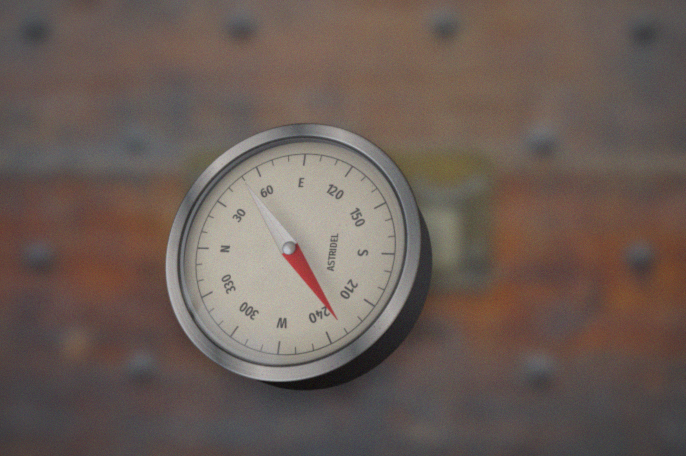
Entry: **230** °
